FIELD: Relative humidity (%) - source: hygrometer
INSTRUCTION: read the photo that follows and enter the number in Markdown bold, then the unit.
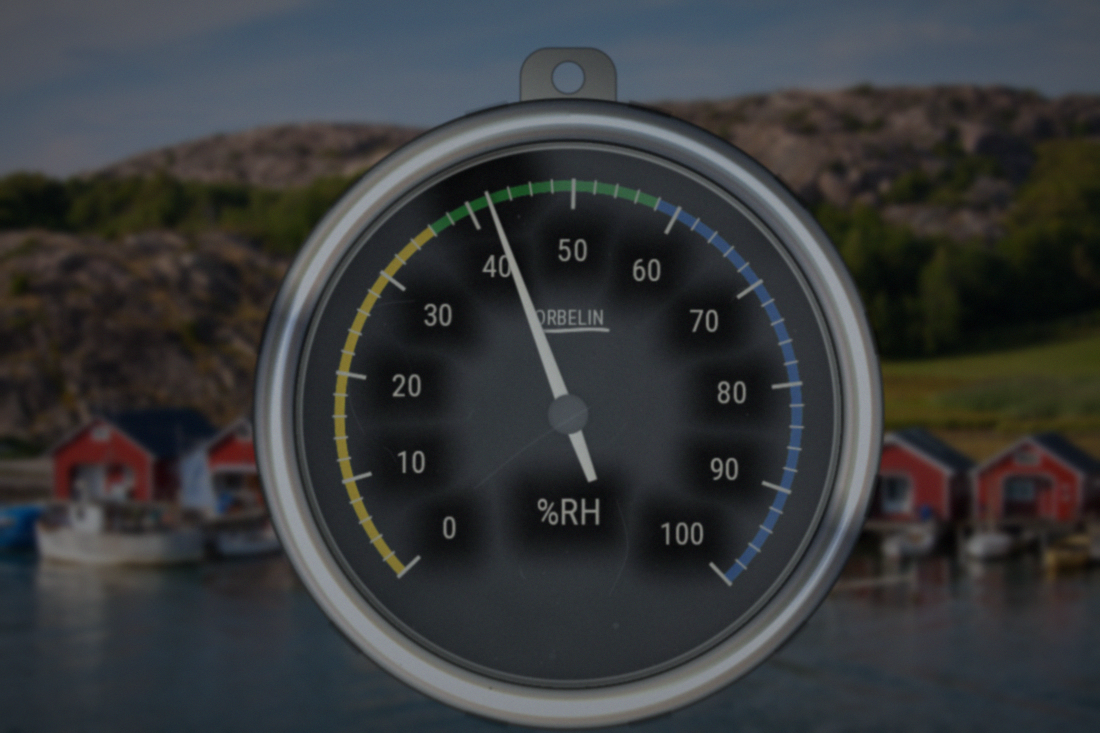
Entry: **42** %
